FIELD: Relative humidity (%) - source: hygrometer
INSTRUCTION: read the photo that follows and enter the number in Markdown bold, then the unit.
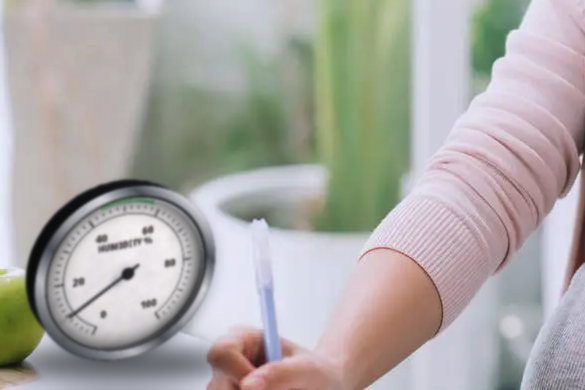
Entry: **10** %
